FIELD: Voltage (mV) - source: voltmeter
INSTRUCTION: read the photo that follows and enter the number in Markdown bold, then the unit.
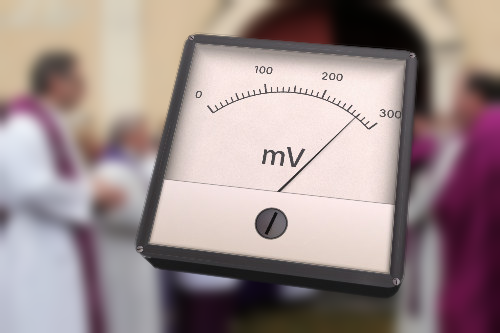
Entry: **270** mV
